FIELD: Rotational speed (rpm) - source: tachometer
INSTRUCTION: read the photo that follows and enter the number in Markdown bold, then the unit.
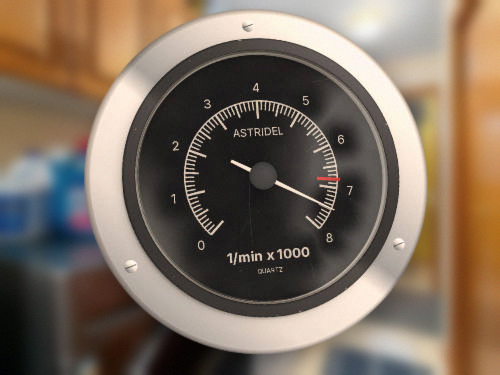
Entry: **7500** rpm
